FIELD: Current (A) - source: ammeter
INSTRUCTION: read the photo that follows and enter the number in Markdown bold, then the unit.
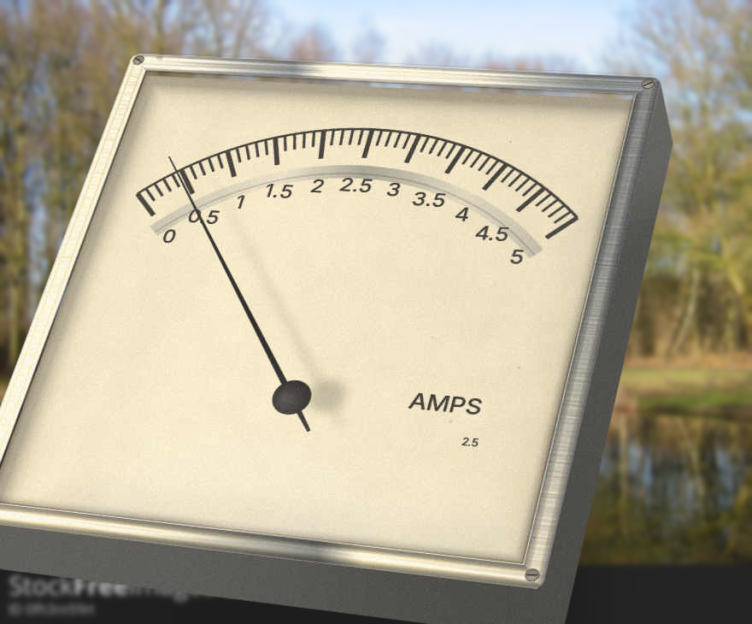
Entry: **0.45** A
